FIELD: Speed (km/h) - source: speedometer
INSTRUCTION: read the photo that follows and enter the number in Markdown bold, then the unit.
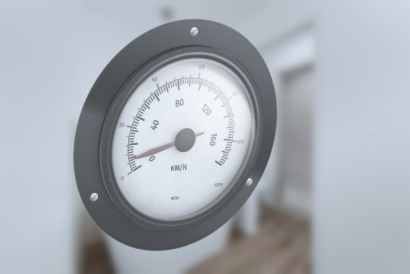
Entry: **10** km/h
